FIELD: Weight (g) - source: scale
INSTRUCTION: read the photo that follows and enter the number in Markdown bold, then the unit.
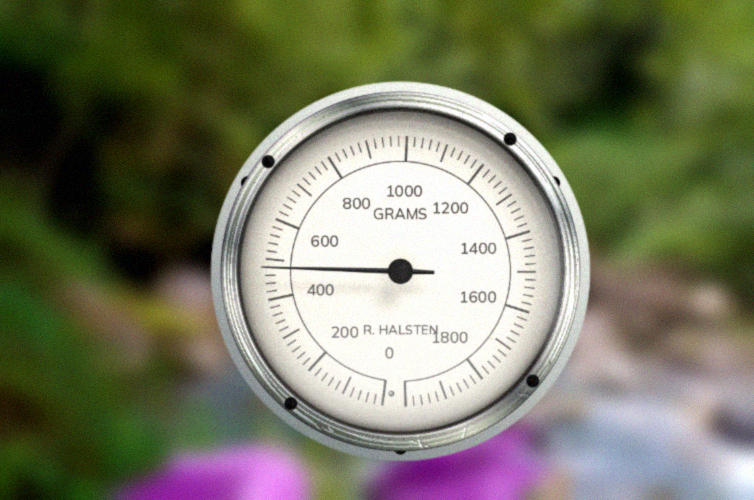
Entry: **480** g
